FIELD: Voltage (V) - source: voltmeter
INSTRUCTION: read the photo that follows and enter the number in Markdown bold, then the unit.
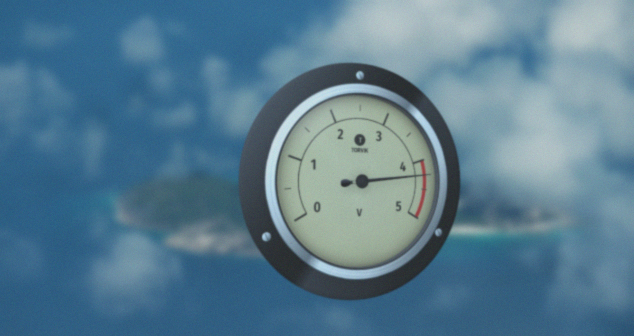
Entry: **4.25** V
